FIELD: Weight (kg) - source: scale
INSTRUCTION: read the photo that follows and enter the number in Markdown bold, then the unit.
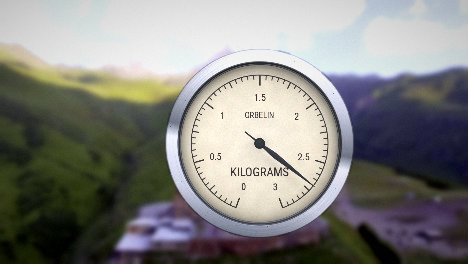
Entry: **2.7** kg
